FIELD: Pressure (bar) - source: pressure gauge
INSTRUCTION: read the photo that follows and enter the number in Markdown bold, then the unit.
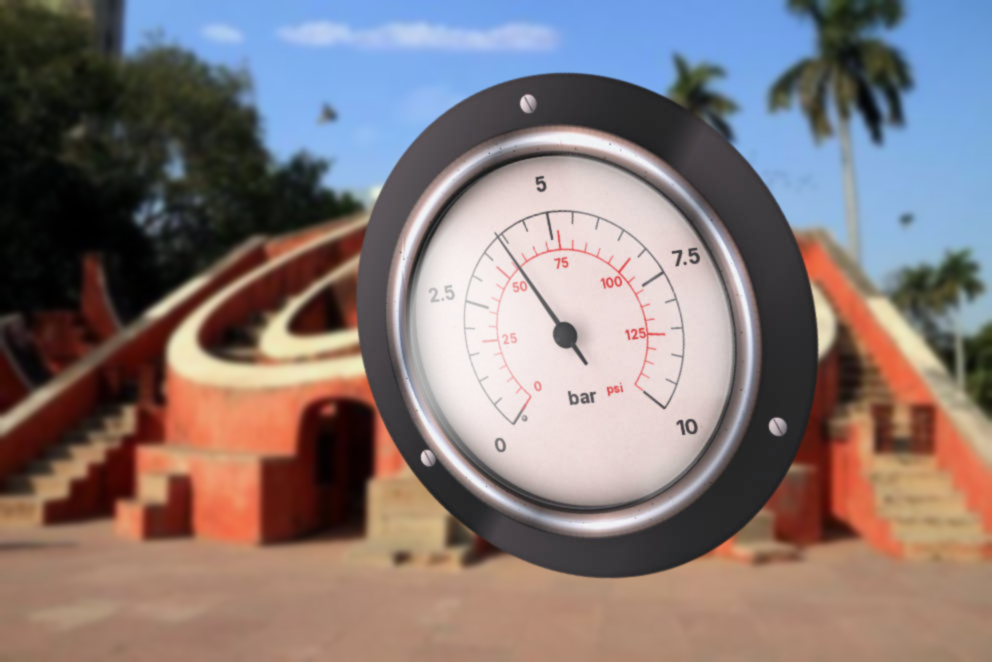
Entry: **4** bar
